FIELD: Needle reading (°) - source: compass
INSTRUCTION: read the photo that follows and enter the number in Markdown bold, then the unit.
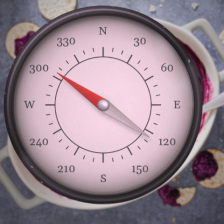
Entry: **305** °
